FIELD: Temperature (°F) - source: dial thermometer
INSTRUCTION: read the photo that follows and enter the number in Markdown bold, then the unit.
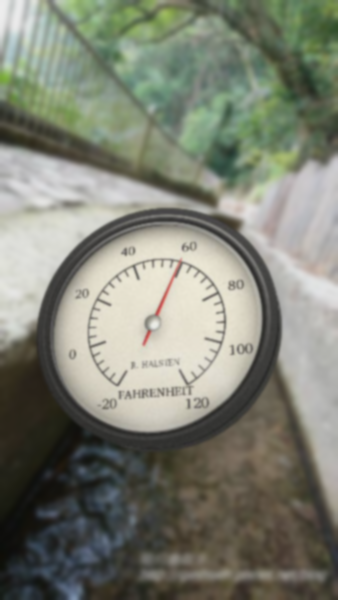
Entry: **60** °F
